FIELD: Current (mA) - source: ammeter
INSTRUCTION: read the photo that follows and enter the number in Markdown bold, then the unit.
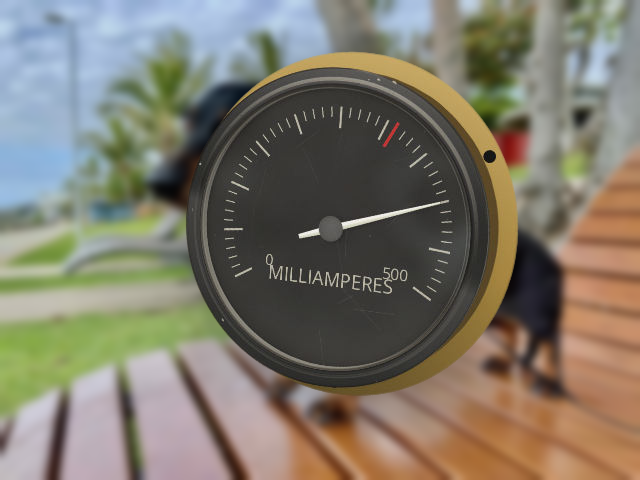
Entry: **400** mA
